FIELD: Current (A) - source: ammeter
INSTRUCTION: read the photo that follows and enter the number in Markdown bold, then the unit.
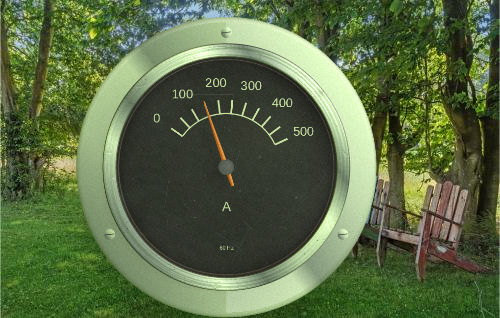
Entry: **150** A
